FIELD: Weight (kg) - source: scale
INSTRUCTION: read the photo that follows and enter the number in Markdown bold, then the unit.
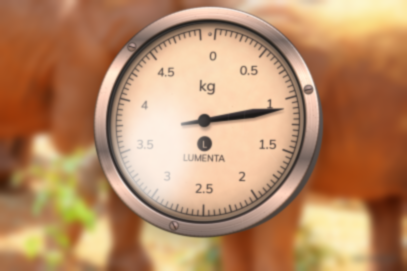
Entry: **1.1** kg
